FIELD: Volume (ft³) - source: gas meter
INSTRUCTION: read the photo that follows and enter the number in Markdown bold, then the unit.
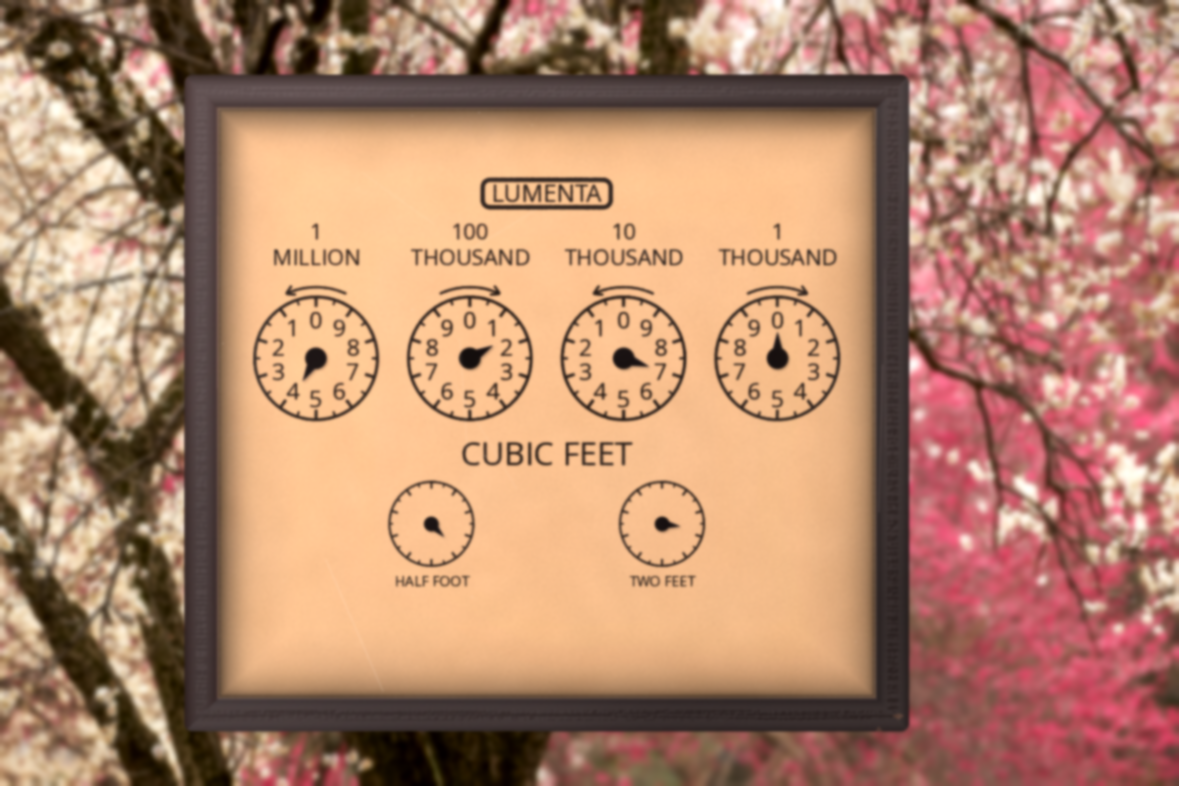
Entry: **417000** ft³
